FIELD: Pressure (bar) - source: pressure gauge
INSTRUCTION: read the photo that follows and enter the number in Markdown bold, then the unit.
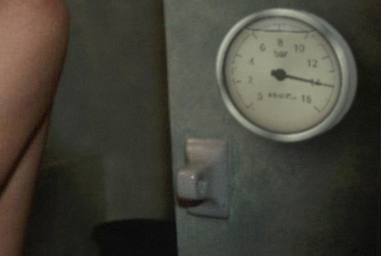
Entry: **14** bar
